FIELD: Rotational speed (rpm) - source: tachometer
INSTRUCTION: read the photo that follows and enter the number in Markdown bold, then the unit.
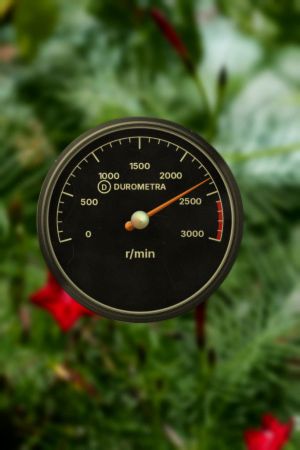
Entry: **2350** rpm
